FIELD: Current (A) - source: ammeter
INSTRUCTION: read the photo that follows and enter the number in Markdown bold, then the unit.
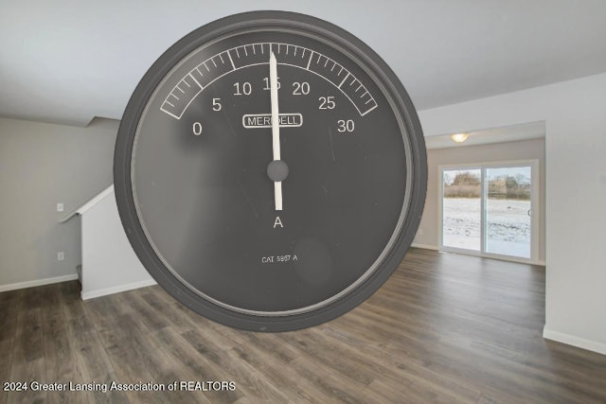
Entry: **15** A
